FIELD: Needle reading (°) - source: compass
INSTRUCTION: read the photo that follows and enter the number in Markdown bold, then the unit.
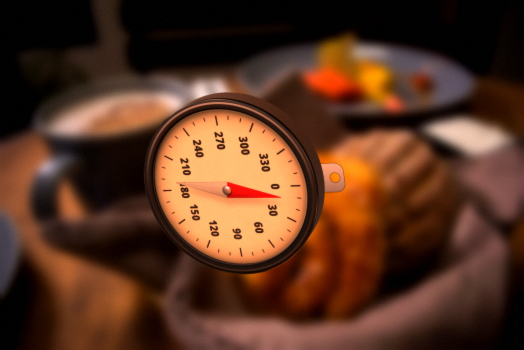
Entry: **10** °
